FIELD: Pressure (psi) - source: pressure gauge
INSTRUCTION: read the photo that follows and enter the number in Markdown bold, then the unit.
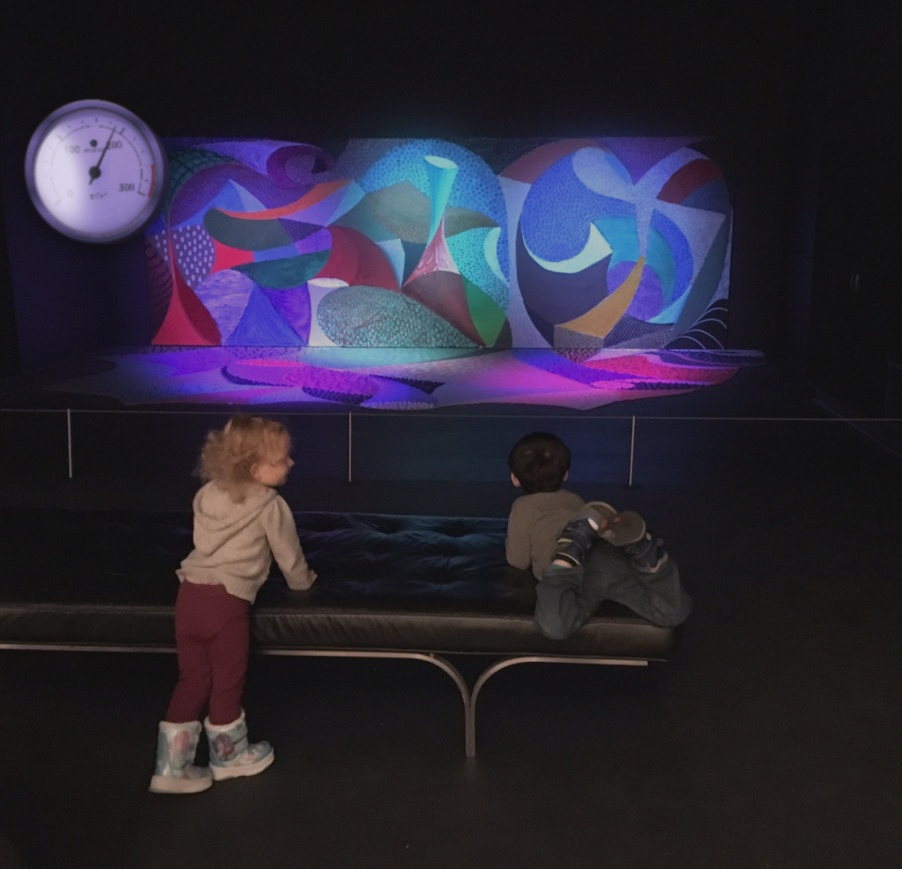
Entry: **190** psi
